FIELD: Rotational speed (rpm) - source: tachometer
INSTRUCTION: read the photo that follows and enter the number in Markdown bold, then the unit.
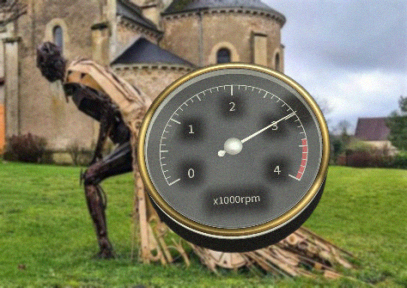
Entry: **3000** rpm
